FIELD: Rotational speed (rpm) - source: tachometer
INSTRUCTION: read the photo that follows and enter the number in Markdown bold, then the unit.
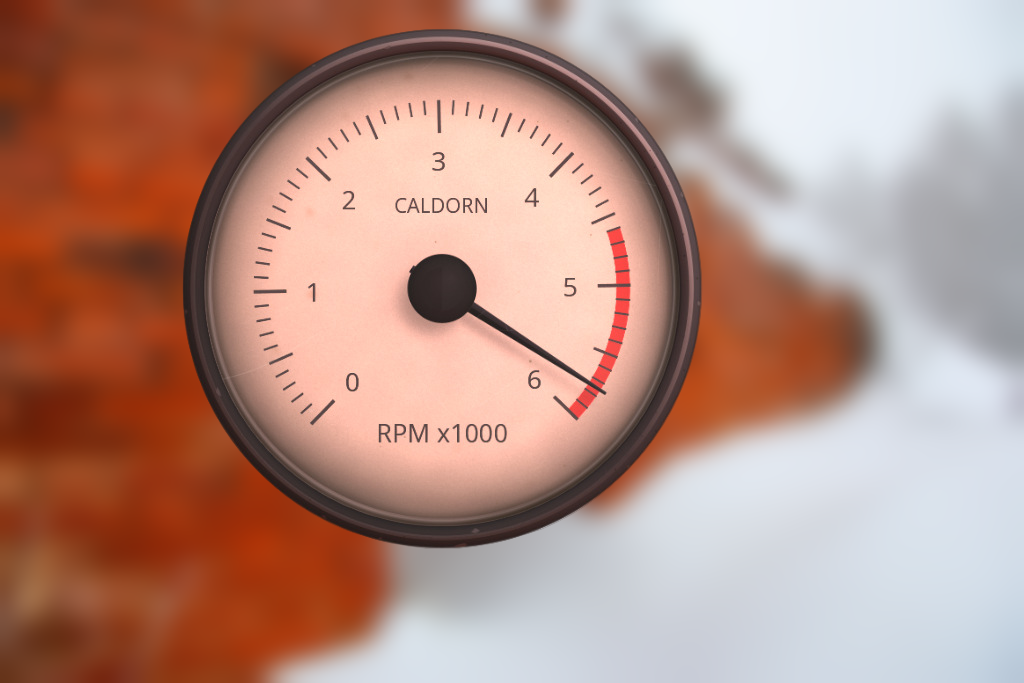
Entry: **5750** rpm
